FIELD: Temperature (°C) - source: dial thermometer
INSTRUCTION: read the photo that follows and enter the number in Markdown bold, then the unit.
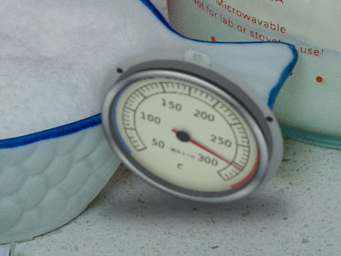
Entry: **275** °C
